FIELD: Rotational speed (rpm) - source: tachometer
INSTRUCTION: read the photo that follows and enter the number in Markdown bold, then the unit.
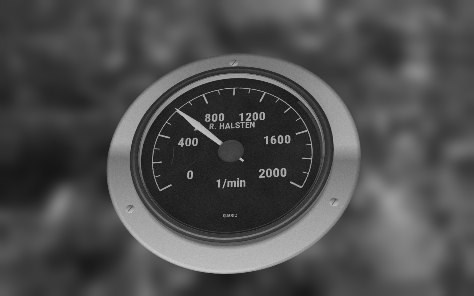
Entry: **600** rpm
